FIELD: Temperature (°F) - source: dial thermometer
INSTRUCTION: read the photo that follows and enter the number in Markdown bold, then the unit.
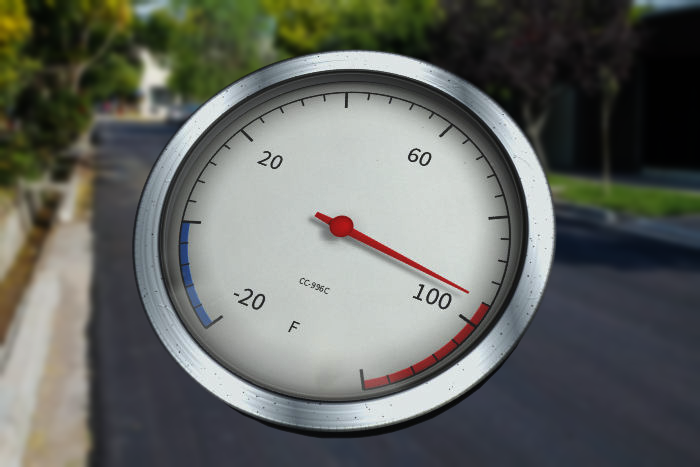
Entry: **96** °F
